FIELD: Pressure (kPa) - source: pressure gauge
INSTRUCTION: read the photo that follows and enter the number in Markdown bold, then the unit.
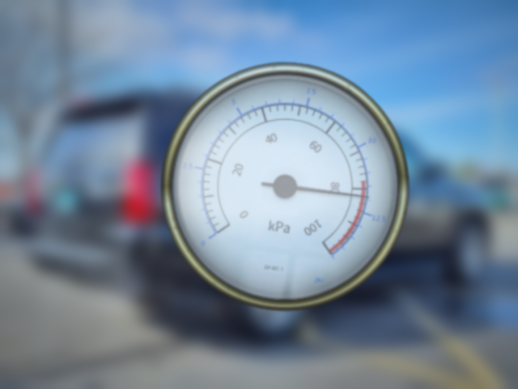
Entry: **82** kPa
